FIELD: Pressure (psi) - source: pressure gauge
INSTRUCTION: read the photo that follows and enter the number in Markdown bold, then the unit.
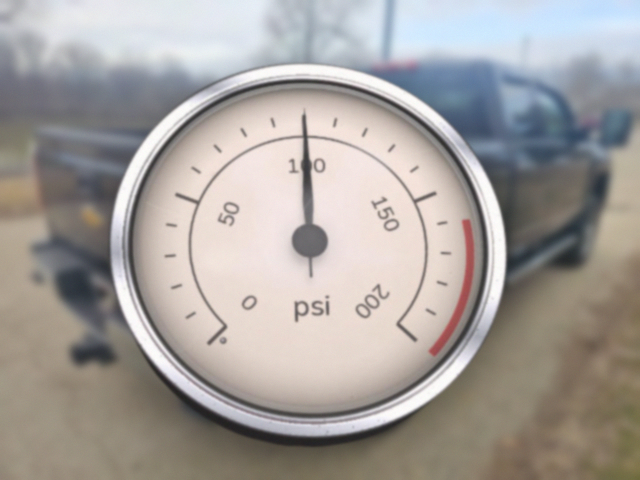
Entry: **100** psi
